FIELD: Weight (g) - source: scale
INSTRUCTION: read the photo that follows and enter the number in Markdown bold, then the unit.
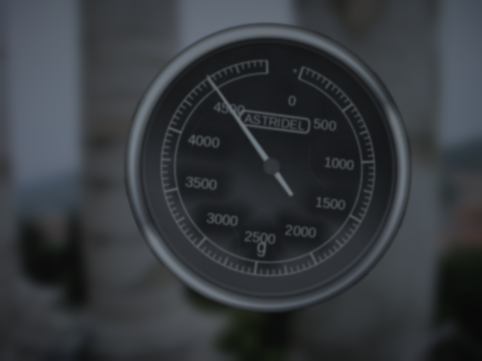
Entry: **4500** g
